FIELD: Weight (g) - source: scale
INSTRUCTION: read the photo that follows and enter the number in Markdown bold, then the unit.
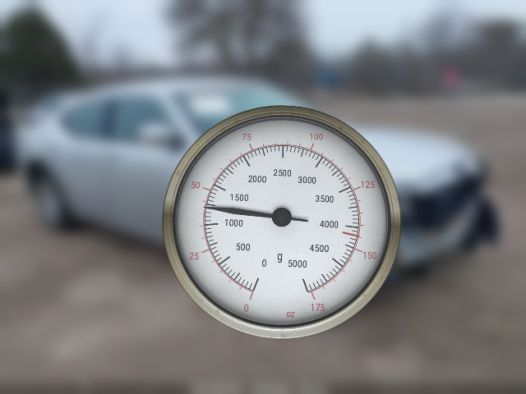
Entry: **1200** g
